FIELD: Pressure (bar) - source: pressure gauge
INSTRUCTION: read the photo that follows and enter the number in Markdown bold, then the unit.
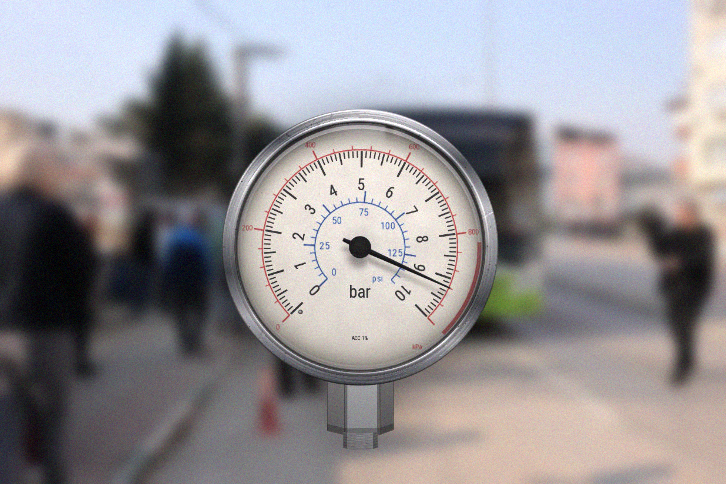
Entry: **9.2** bar
